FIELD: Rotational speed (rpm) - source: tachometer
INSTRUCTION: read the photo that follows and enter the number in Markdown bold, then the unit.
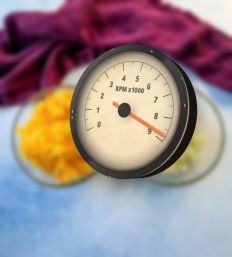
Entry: **8750** rpm
